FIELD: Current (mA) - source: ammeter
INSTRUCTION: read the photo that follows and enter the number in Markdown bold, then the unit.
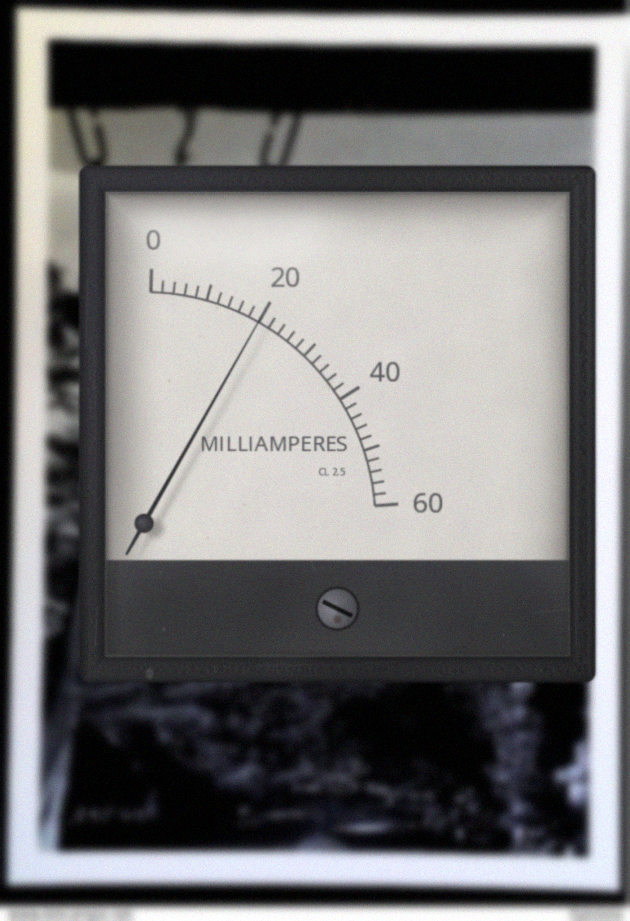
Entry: **20** mA
